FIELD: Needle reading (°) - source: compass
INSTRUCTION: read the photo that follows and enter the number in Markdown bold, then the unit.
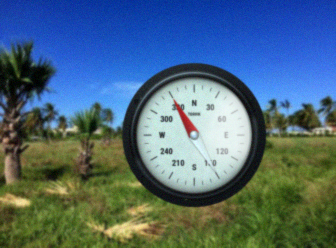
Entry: **330** °
